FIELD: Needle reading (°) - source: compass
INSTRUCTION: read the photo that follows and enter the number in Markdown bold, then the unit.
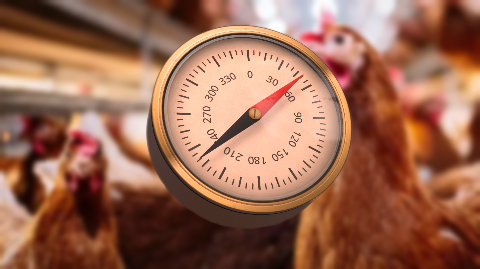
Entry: **50** °
